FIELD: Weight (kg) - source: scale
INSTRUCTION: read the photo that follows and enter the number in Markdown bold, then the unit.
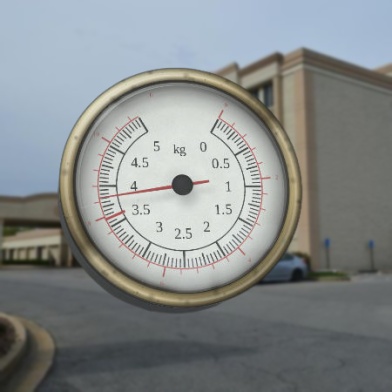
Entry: **3.85** kg
